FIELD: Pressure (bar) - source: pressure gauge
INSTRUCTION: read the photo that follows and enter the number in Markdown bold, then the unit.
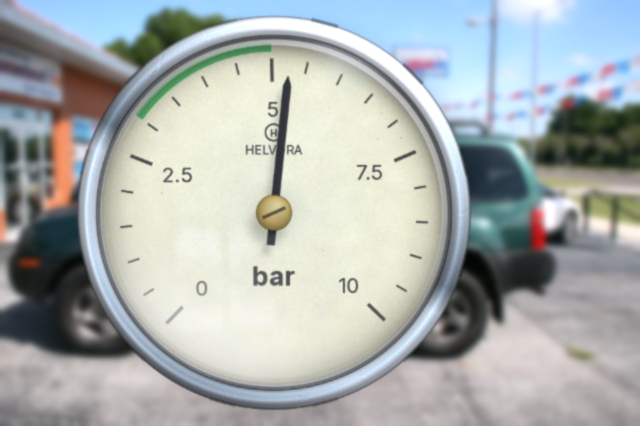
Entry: **5.25** bar
